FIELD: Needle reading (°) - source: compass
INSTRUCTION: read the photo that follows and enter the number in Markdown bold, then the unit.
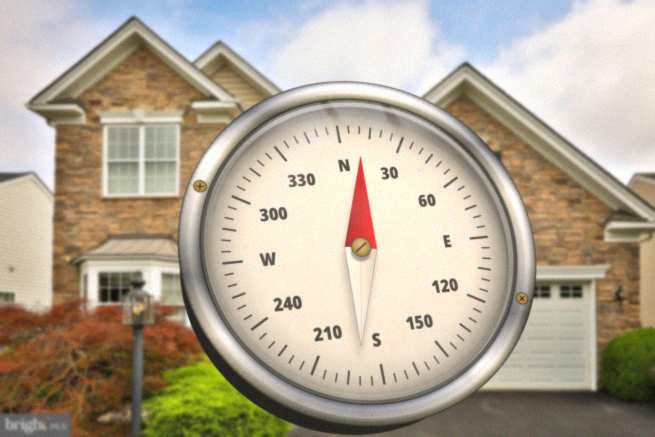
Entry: **10** °
